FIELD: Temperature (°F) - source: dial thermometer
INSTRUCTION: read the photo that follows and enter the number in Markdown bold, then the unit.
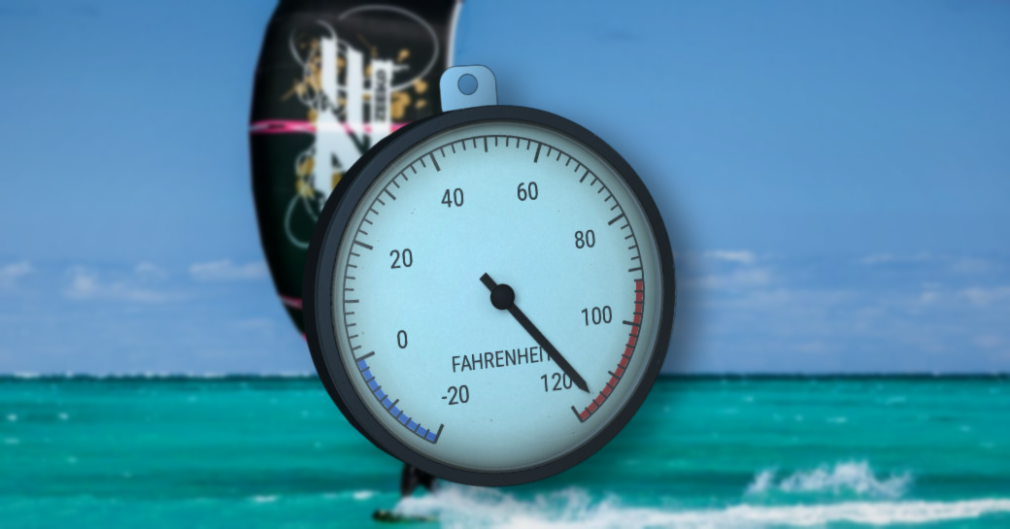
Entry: **116** °F
